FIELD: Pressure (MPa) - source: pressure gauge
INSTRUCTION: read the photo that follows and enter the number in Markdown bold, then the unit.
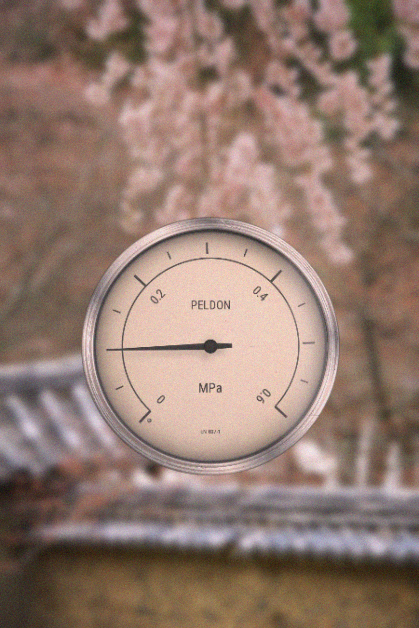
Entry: **0.1** MPa
